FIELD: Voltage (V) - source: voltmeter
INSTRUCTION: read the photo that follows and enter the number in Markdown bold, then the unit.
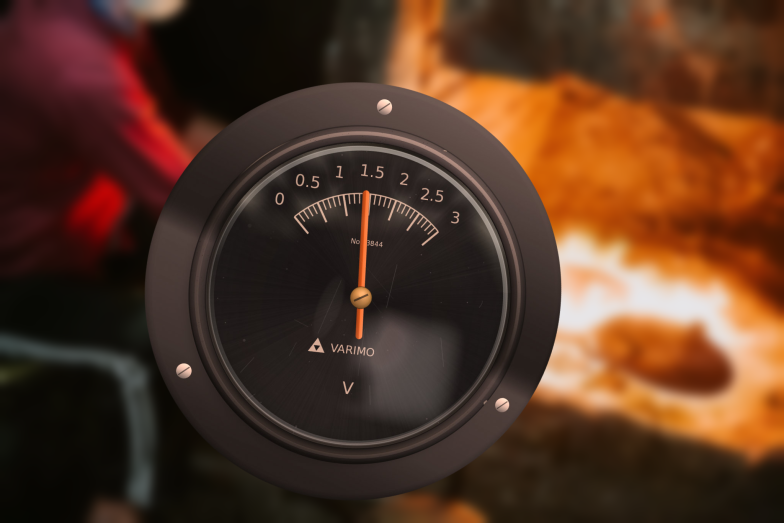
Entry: **1.4** V
